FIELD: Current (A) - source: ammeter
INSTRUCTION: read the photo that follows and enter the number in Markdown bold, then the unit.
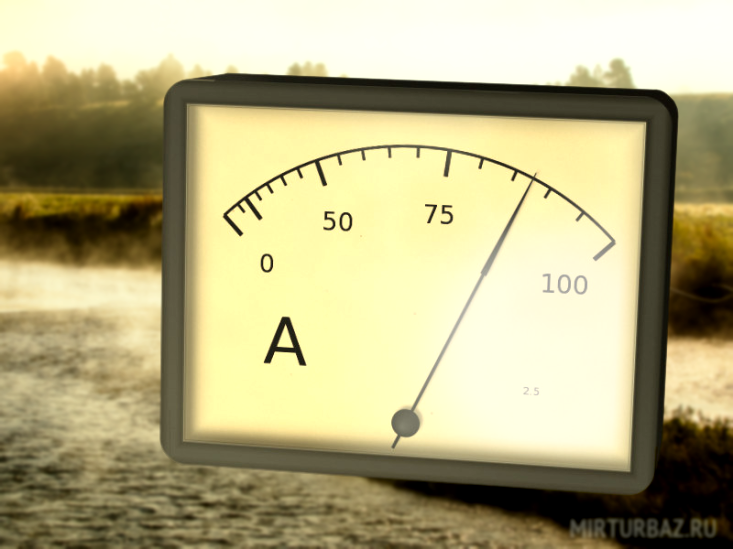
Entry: **87.5** A
